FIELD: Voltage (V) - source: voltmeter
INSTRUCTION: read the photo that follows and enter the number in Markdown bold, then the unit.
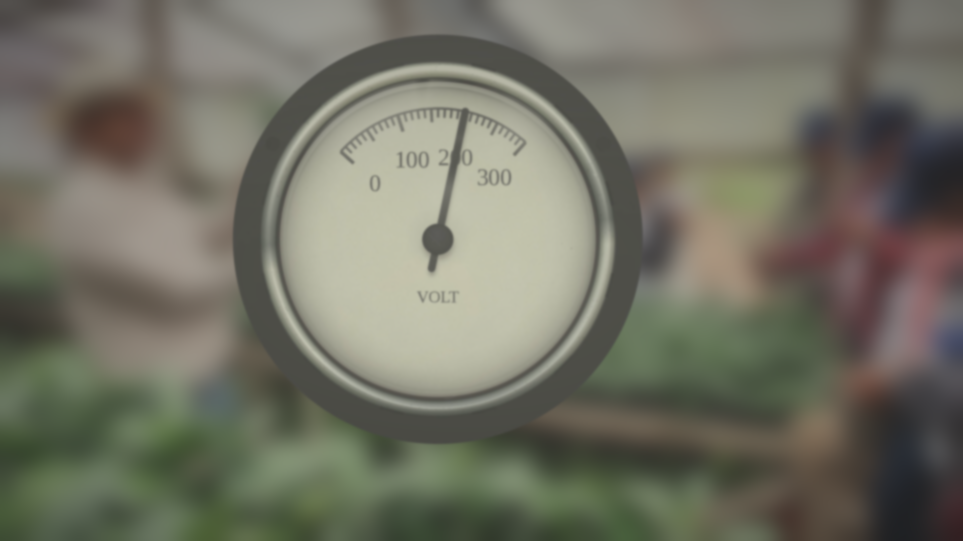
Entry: **200** V
